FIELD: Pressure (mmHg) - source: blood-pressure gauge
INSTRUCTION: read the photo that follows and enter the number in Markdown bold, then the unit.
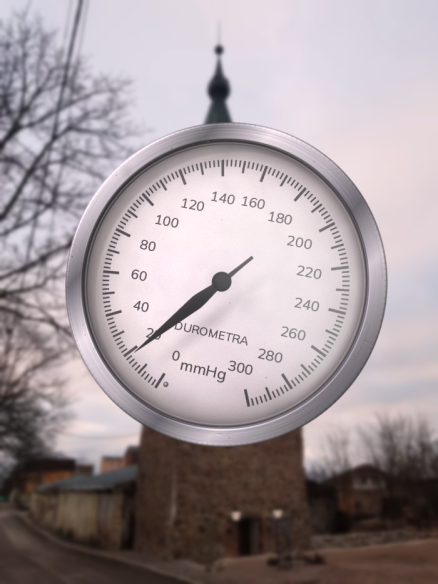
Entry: **18** mmHg
